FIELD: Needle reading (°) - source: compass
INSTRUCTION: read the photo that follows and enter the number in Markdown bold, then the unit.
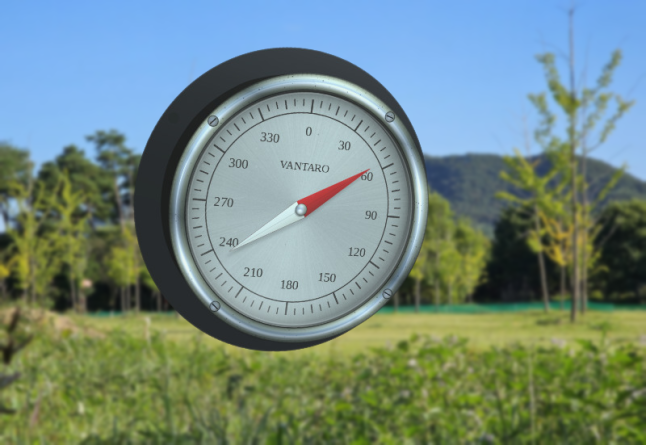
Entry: **55** °
